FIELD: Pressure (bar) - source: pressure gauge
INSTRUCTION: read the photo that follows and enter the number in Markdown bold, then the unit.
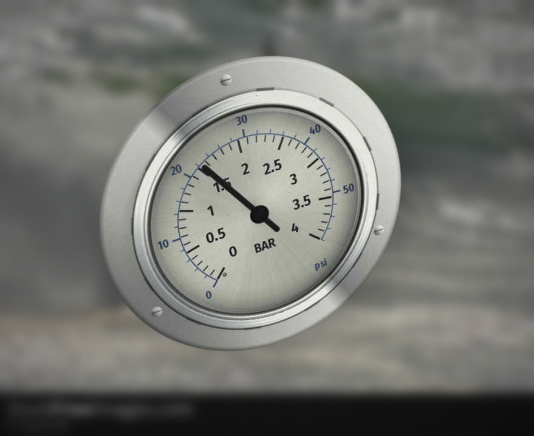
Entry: **1.55** bar
